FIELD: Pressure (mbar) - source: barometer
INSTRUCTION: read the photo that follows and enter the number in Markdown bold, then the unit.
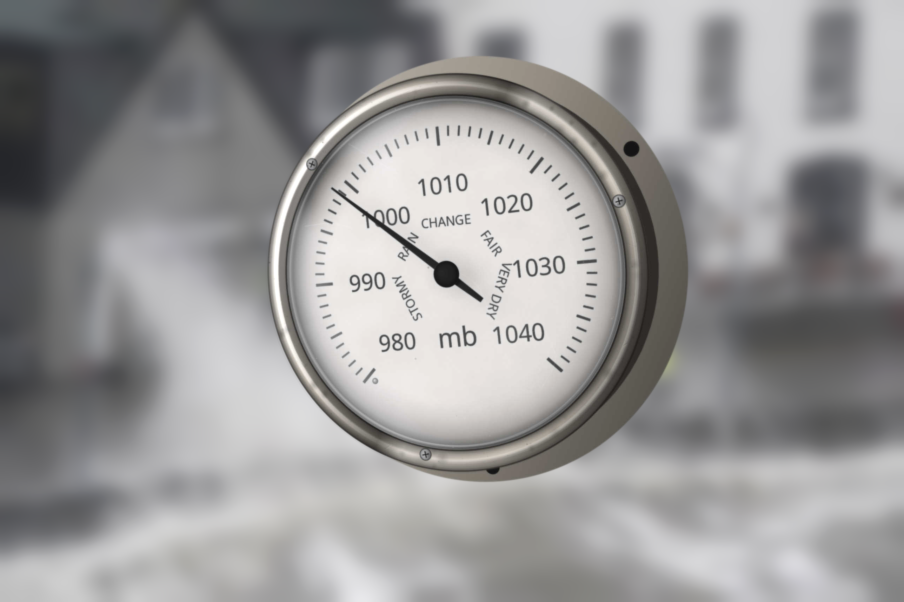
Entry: **999** mbar
